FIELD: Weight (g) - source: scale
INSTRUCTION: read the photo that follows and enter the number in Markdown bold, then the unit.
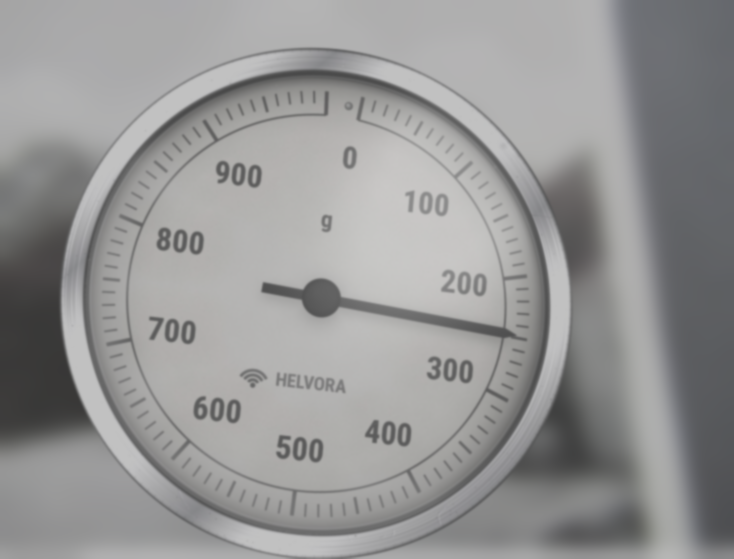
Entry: **250** g
